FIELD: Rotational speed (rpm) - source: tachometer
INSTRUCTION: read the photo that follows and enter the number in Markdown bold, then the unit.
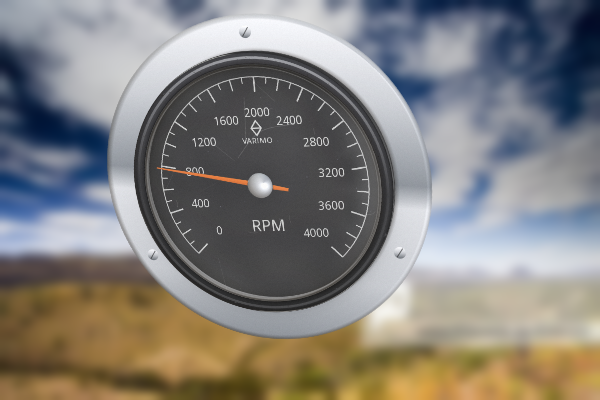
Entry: **800** rpm
